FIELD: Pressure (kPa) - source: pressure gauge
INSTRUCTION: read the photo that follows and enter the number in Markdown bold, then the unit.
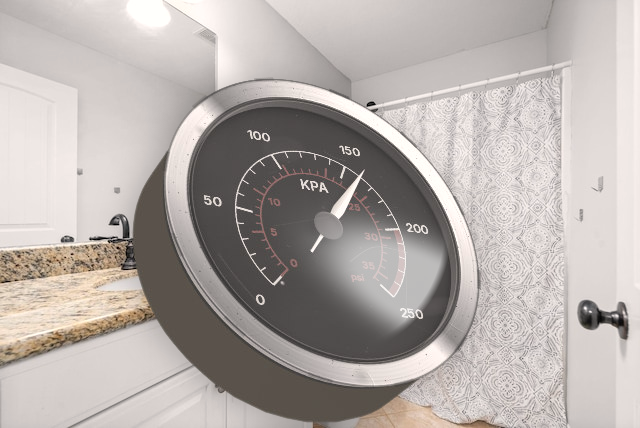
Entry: **160** kPa
